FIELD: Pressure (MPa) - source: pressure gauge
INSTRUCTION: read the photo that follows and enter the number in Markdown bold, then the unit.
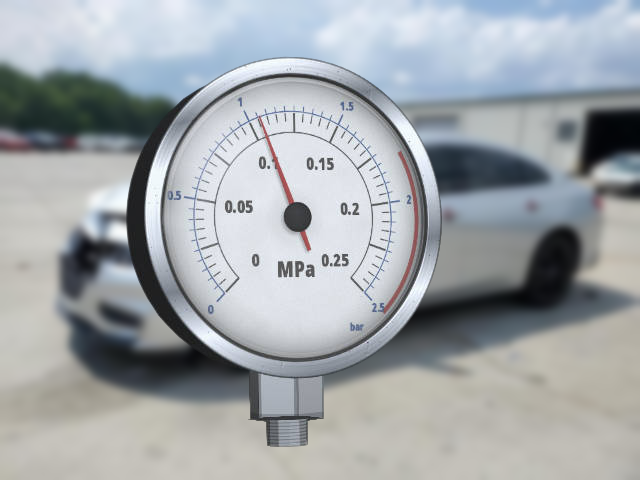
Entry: **0.105** MPa
